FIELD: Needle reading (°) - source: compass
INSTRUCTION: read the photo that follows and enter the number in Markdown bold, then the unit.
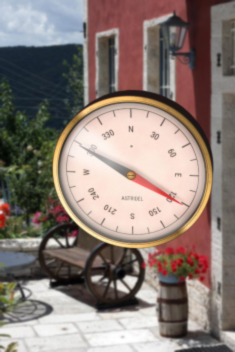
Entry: **120** °
